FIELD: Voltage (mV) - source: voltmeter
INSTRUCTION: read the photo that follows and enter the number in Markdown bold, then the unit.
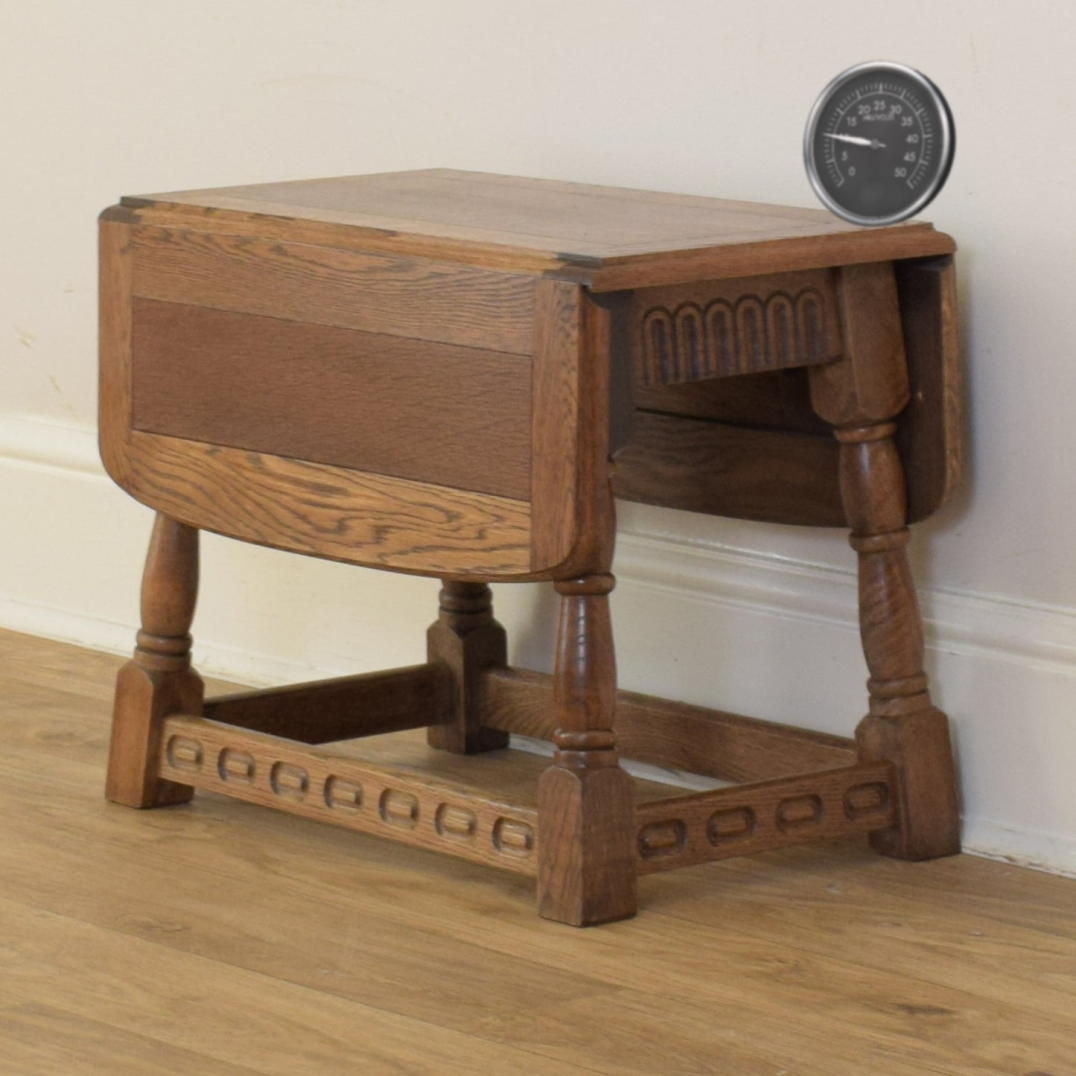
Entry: **10** mV
